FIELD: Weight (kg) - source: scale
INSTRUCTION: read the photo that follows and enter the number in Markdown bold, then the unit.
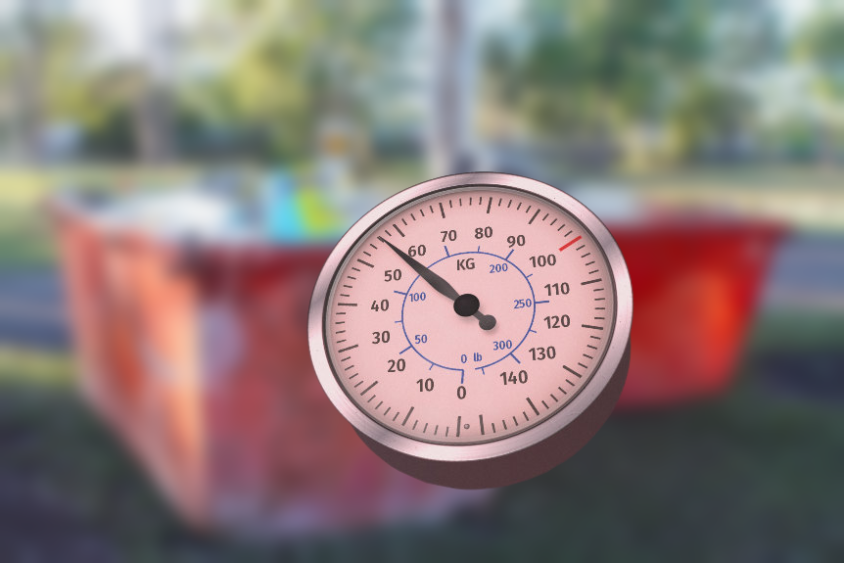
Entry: **56** kg
